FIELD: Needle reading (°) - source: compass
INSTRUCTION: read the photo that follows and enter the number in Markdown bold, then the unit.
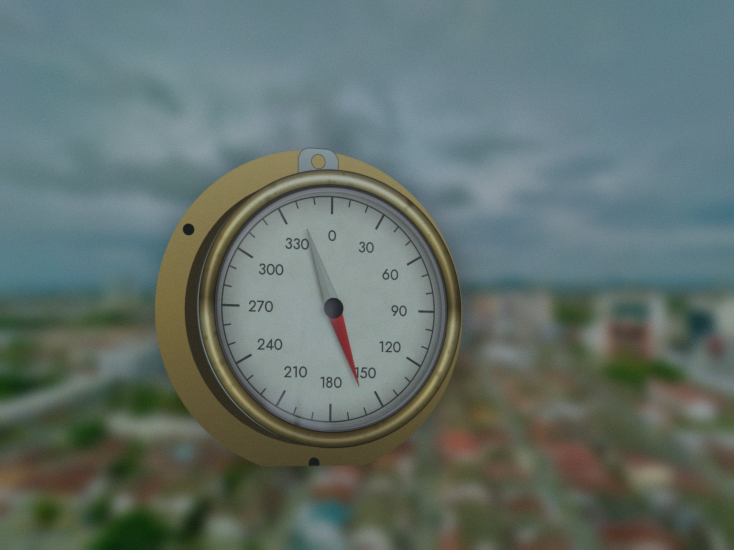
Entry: **160** °
